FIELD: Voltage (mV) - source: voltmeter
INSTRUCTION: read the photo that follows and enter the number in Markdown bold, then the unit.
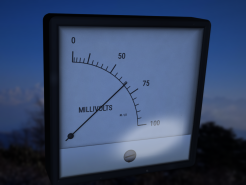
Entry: **65** mV
